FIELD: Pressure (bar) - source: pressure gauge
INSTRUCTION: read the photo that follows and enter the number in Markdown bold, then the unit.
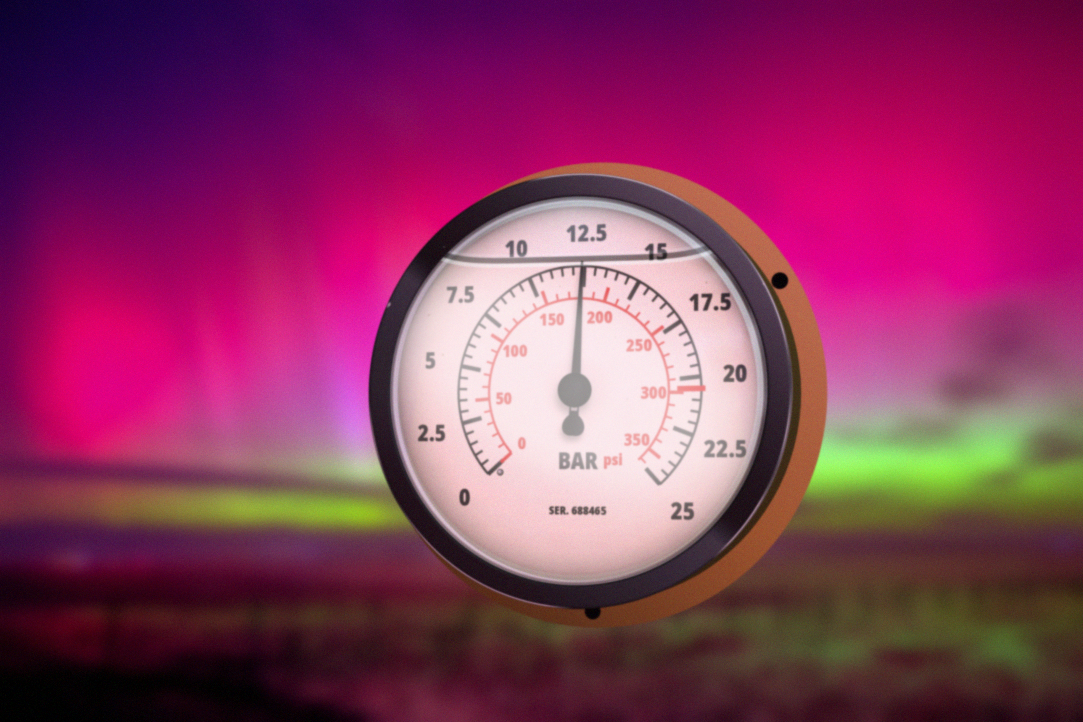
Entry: **12.5** bar
